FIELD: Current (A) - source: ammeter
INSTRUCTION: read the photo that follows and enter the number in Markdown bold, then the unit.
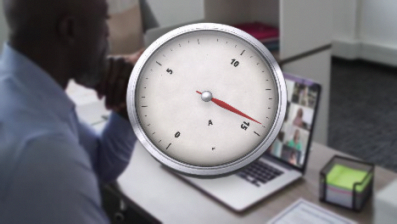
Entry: **14.5** A
